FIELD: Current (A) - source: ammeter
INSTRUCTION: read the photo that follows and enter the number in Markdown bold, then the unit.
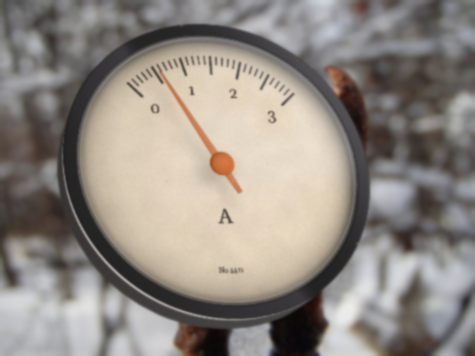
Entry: **0.5** A
